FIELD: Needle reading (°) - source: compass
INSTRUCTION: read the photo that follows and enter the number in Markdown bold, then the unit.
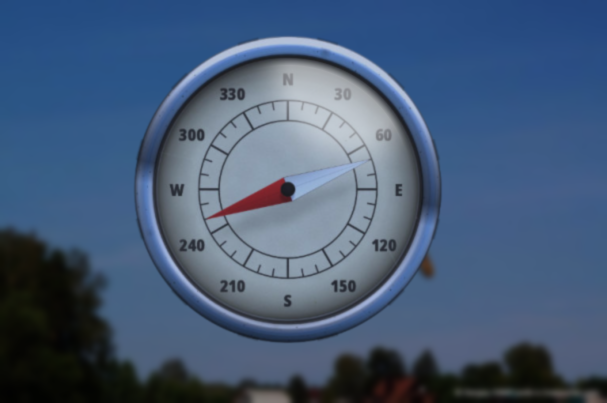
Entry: **250** °
